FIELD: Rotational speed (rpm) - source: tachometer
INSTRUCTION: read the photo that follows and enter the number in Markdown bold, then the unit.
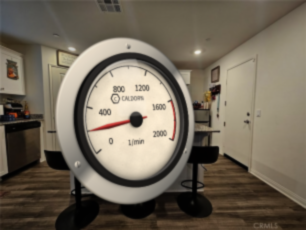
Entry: **200** rpm
